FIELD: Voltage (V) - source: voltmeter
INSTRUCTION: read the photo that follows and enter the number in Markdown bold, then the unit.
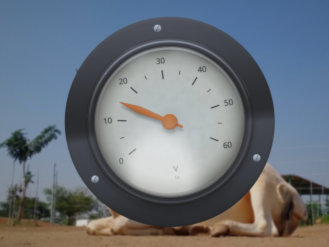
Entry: **15** V
